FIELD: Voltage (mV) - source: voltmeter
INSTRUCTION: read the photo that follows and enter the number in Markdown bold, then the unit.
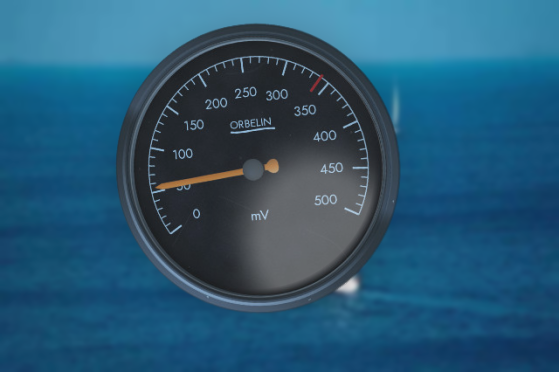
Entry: **55** mV
